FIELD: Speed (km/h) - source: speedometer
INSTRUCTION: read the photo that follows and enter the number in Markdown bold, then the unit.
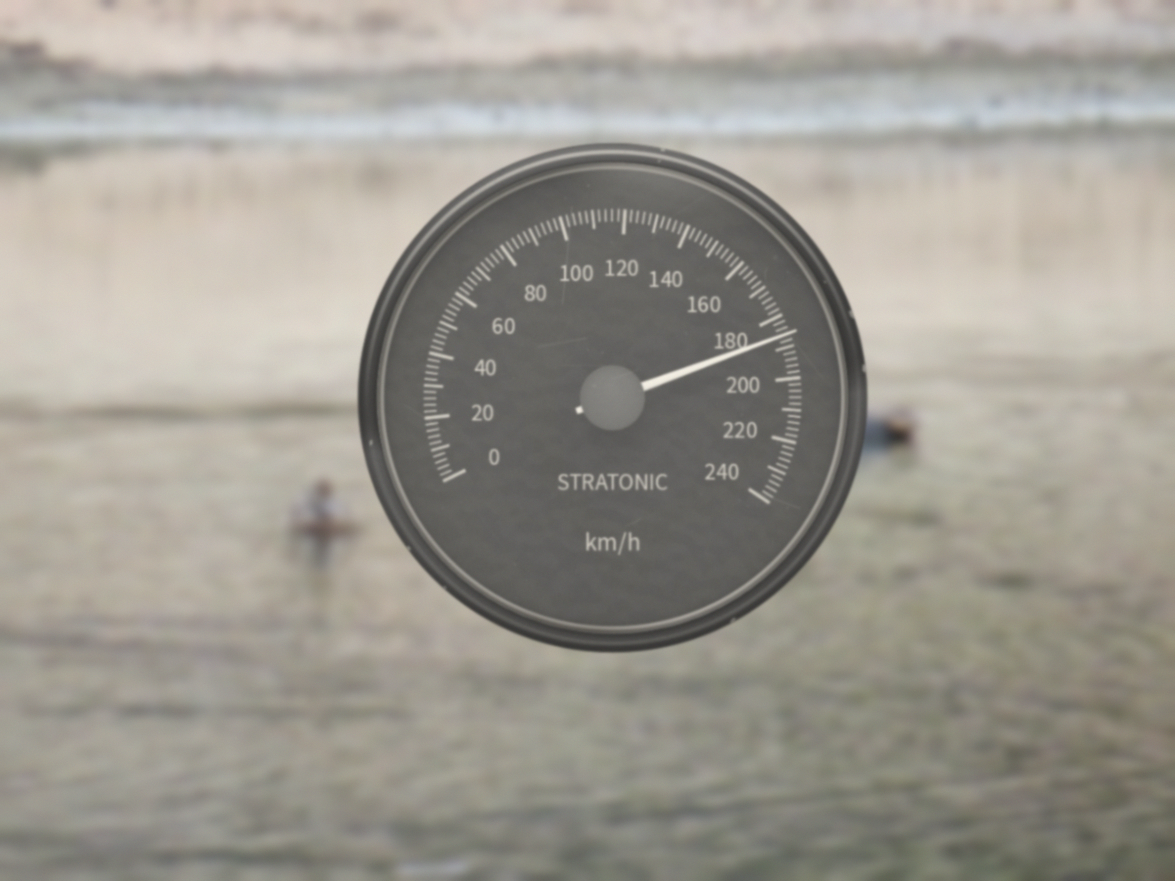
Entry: **186** km/h
